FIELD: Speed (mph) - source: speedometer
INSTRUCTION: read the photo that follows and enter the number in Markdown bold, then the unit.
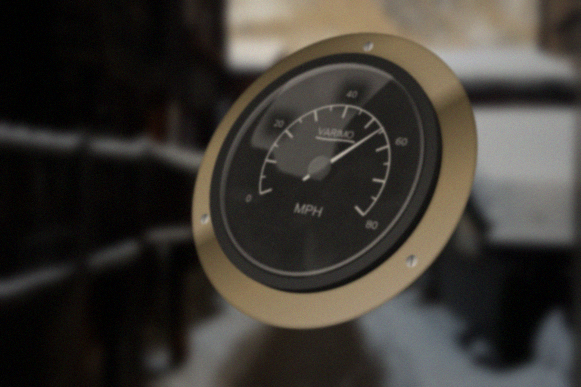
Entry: **55** mph
